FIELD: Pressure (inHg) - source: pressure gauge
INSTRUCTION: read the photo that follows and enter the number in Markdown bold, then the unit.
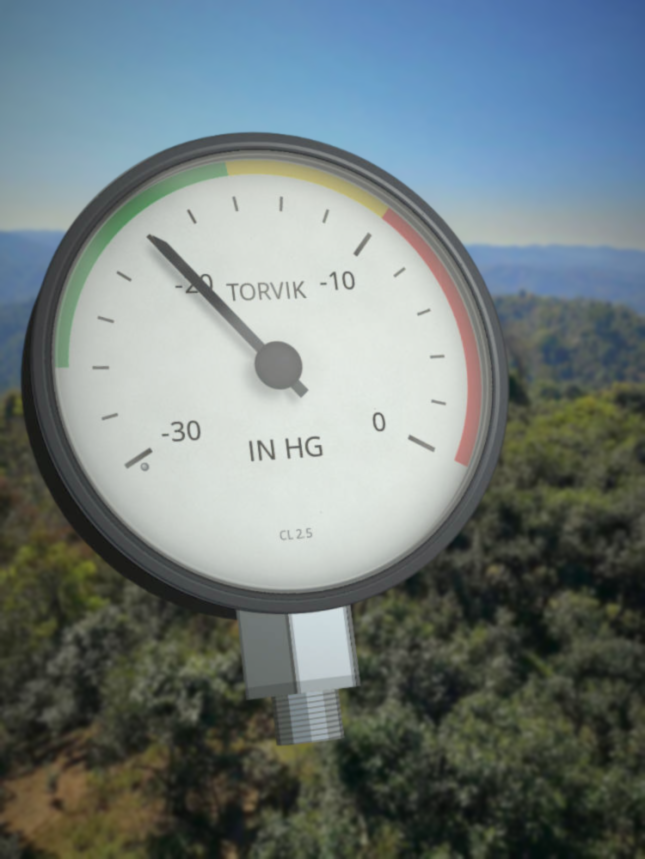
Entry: **-20** inHg
